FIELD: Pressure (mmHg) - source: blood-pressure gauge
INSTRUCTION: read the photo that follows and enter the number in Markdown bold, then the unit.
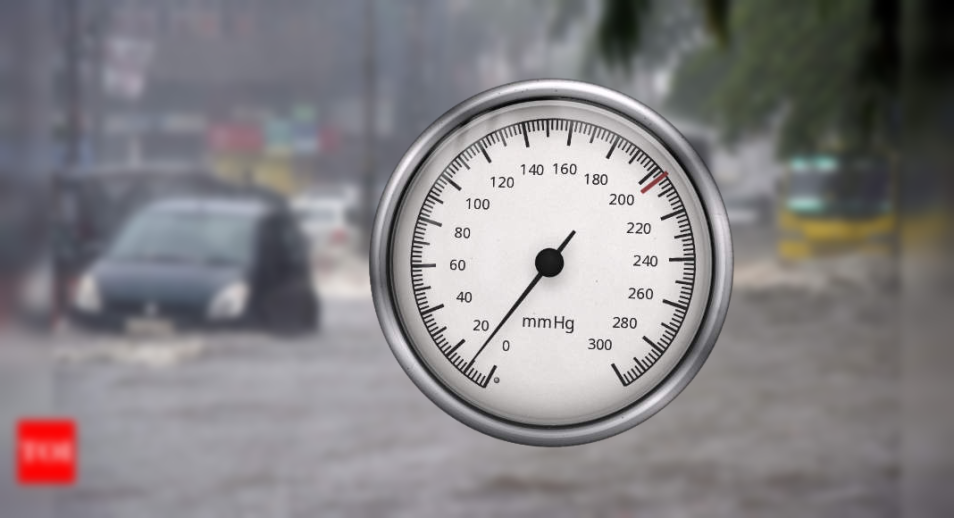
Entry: **10** mmHg
